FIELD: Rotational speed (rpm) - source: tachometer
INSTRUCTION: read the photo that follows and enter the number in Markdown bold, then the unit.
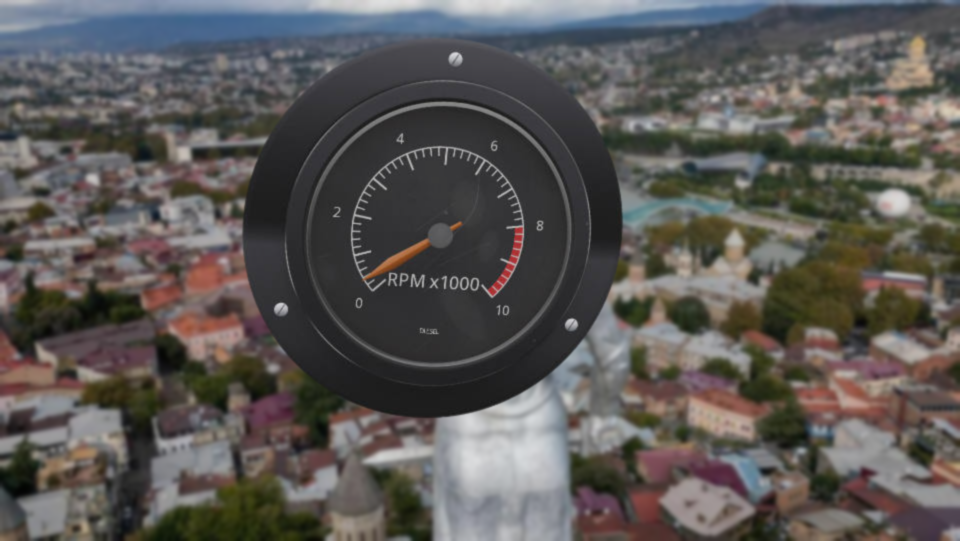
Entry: **400** rpm
